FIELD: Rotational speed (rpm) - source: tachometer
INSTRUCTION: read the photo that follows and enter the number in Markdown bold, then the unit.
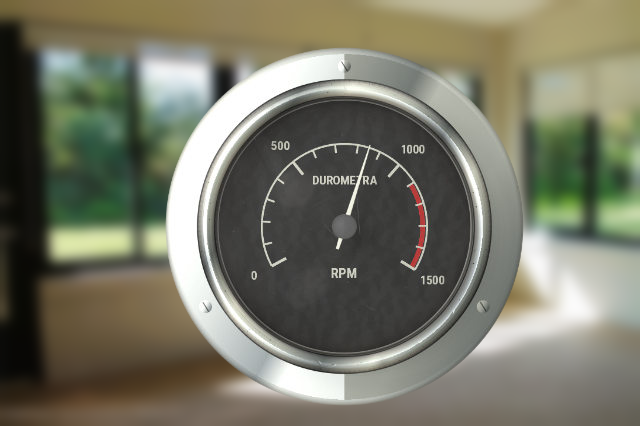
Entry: **850** rpm
